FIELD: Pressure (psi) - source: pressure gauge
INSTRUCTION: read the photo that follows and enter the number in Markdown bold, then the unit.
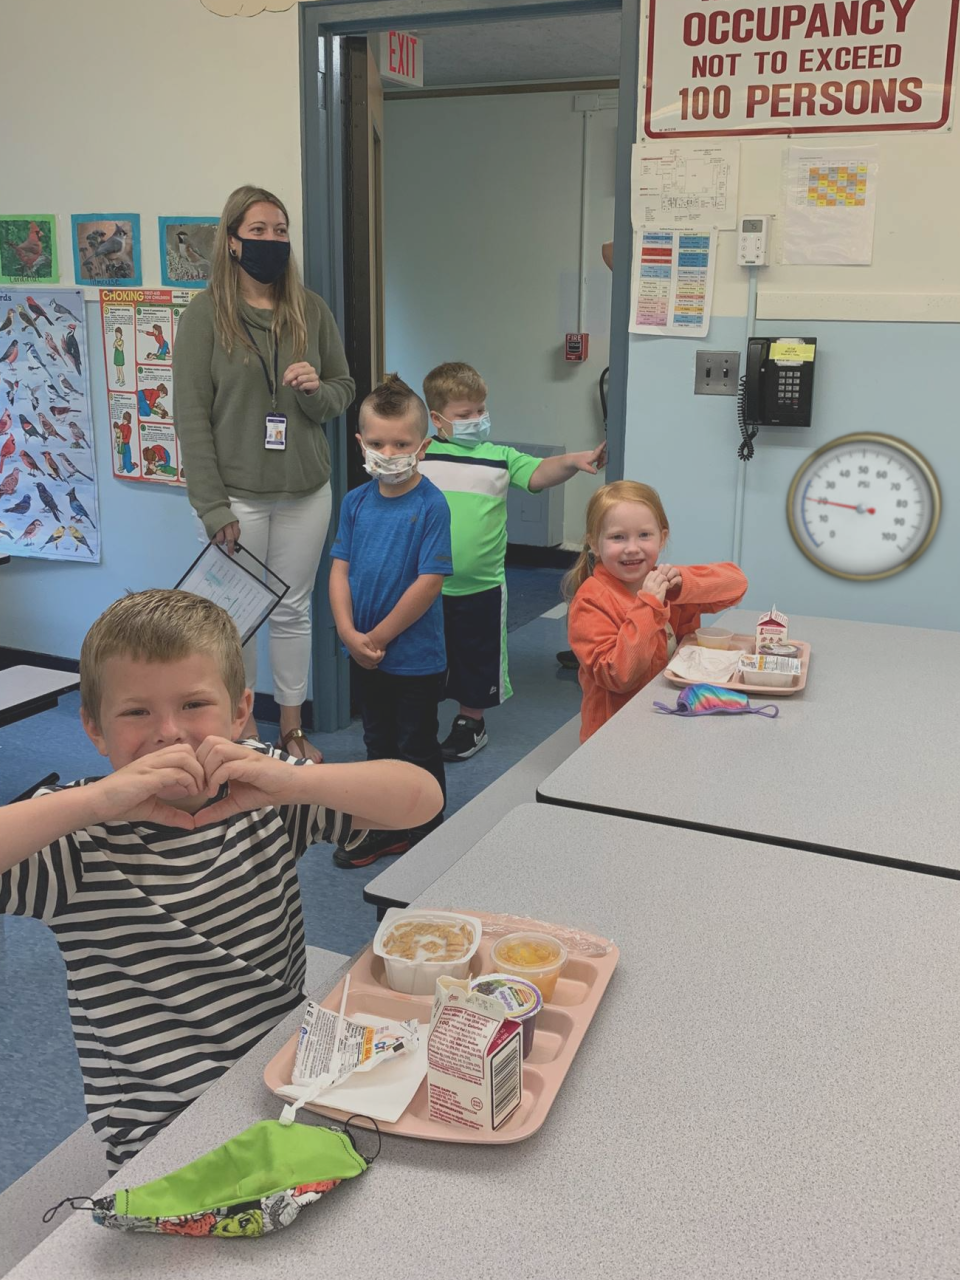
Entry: **20** psi
